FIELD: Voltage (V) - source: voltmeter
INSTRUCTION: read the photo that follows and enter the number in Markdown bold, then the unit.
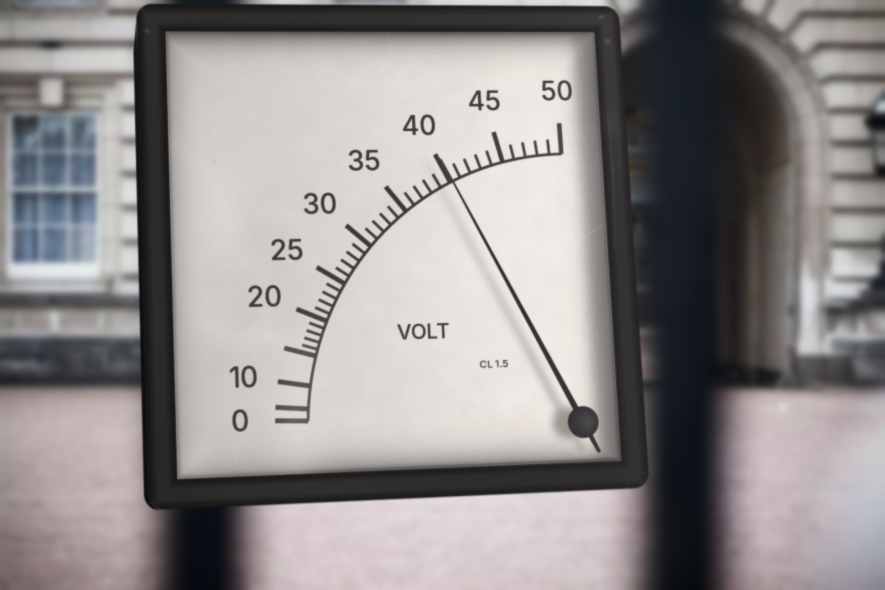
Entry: **40** V
